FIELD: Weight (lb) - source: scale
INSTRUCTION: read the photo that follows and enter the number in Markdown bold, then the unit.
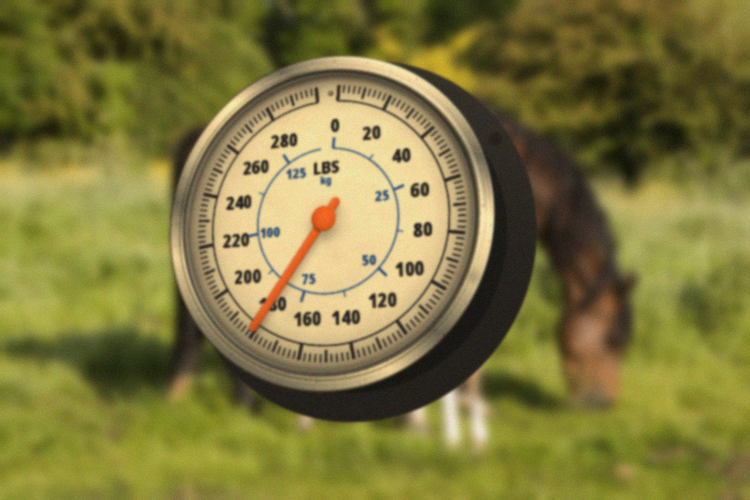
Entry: **180** lb
